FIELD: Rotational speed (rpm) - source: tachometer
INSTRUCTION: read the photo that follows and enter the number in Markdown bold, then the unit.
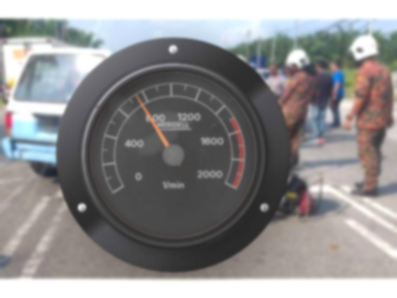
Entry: **750** rpm
